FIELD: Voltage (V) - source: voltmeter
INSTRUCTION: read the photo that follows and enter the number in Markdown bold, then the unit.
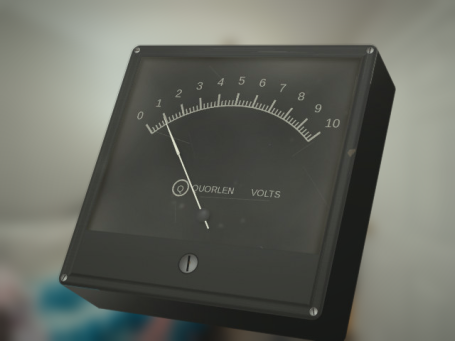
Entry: **1** V
